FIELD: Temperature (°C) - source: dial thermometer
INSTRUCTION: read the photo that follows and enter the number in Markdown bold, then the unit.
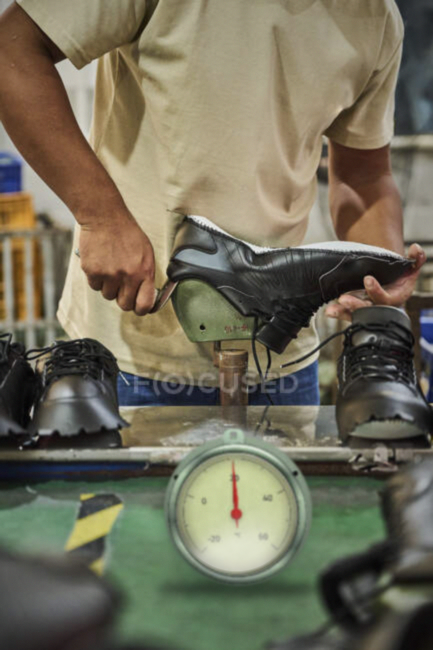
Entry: **20** °C
